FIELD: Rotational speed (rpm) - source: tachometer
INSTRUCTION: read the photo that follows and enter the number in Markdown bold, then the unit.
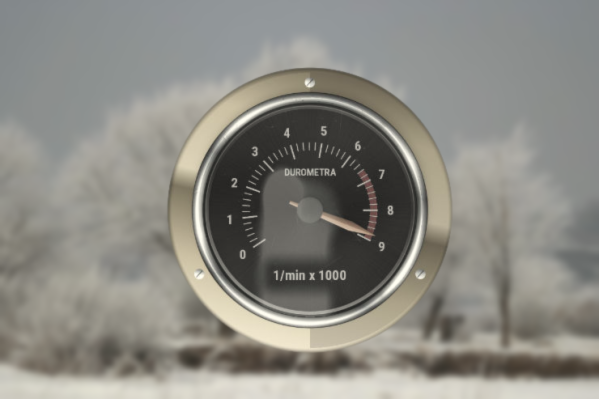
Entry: **8800** rpm
